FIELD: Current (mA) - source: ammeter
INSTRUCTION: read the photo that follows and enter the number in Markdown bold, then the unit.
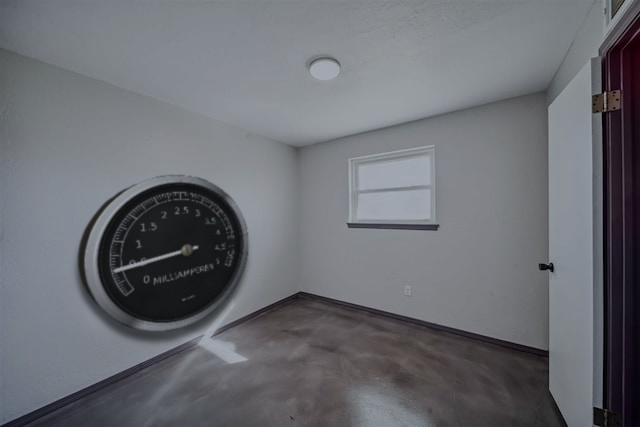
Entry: **0.5** mA
